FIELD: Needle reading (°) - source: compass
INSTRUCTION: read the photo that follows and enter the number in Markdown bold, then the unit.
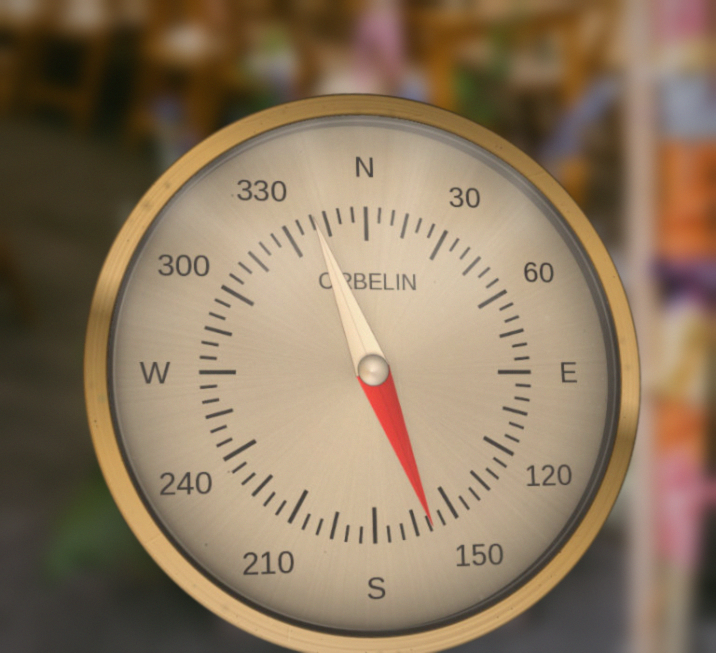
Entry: **160** °
